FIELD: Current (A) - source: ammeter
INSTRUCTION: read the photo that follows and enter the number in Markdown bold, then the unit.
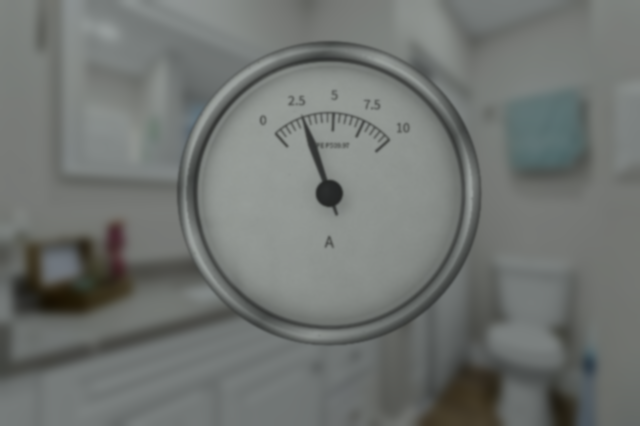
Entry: **2.5** A
